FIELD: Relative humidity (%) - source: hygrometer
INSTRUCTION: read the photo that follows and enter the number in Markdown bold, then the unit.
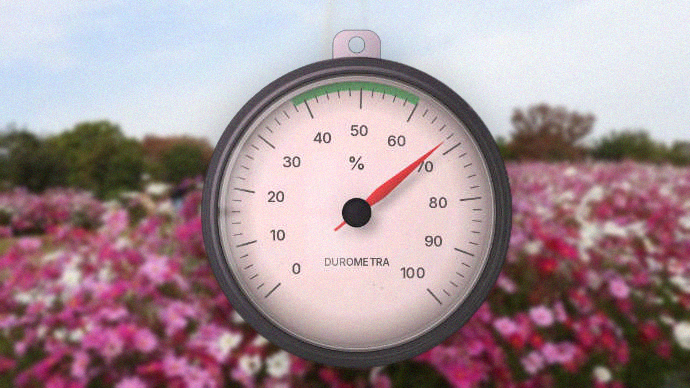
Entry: **68** %
